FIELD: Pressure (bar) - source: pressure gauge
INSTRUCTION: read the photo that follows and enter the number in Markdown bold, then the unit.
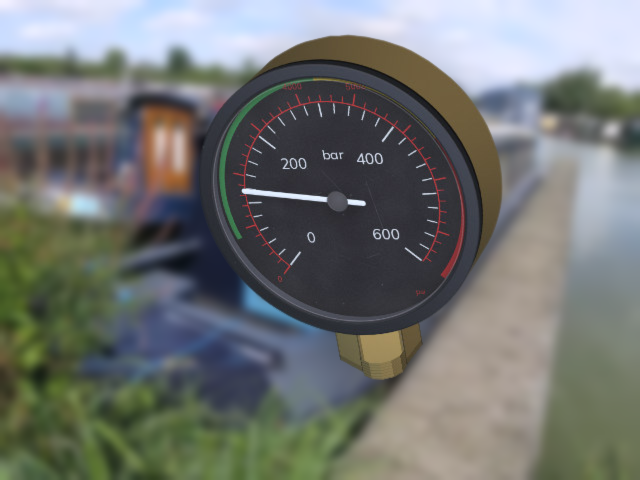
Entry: **120** bar
